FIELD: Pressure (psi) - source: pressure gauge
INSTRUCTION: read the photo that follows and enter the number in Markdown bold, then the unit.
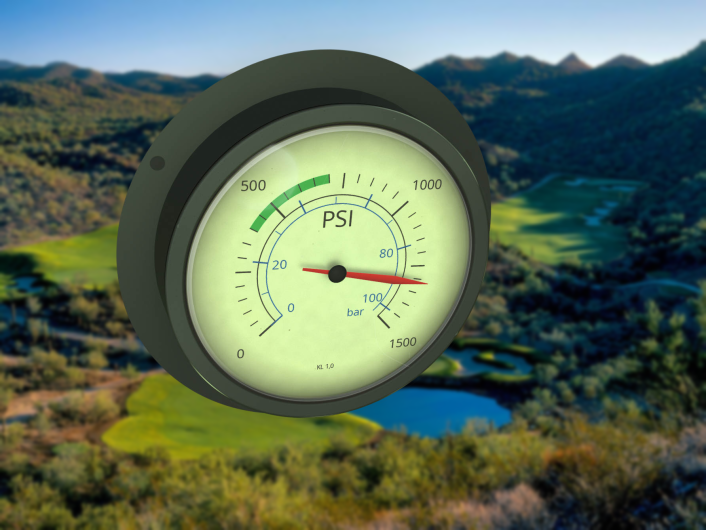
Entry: **1300** psi
